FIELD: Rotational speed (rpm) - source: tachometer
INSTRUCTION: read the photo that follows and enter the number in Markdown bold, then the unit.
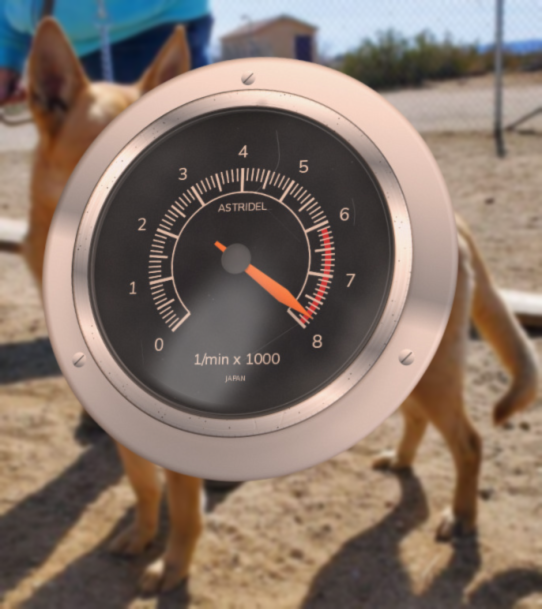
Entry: **7800** rpm
